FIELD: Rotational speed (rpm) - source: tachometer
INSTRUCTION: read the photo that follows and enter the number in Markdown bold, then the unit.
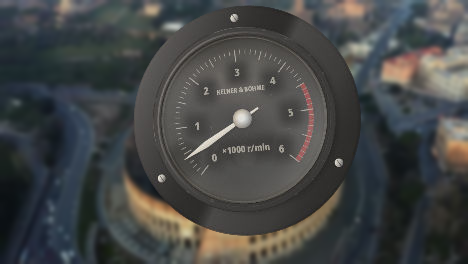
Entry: **400** rpm
